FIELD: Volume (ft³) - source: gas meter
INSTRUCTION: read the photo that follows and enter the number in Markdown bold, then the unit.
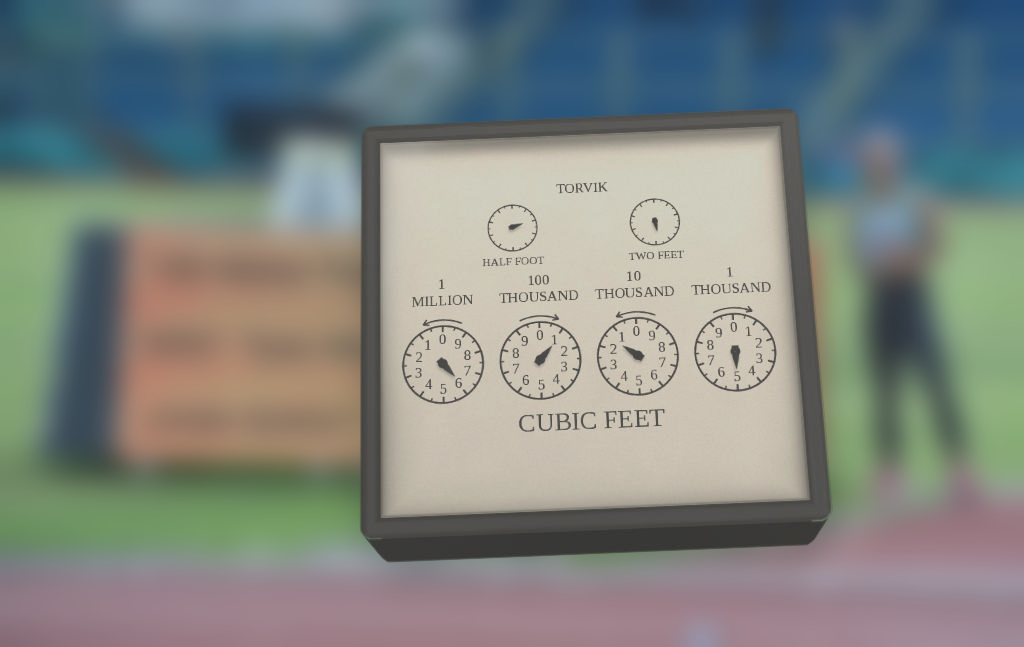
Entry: **611500** ft³
